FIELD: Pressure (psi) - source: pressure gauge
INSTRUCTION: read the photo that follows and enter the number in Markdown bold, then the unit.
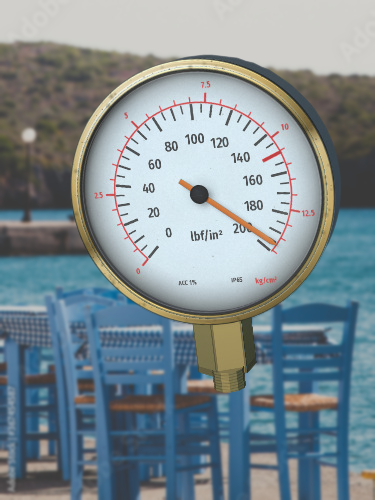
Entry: **195** psi
